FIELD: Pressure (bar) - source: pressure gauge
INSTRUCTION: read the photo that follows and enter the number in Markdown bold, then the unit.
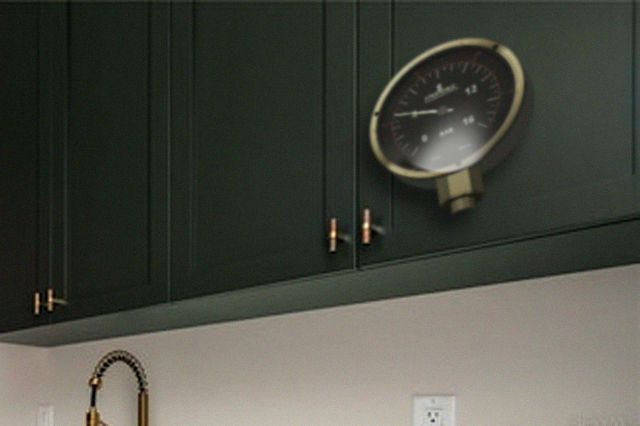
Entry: **4** bar
